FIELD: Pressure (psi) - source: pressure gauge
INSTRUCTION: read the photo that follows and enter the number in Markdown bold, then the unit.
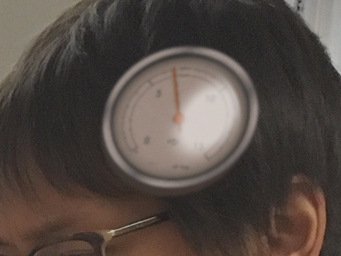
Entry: **6.5** psi
